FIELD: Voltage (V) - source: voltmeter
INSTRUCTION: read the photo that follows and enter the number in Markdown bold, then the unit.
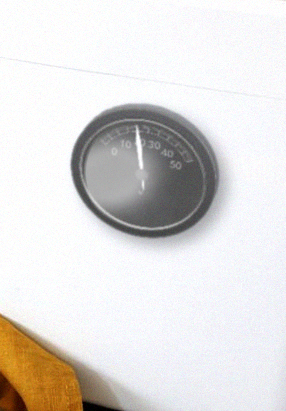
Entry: **20** V
